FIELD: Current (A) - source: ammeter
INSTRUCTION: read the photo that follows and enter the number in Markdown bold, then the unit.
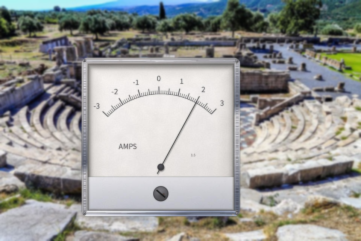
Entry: **2** A
